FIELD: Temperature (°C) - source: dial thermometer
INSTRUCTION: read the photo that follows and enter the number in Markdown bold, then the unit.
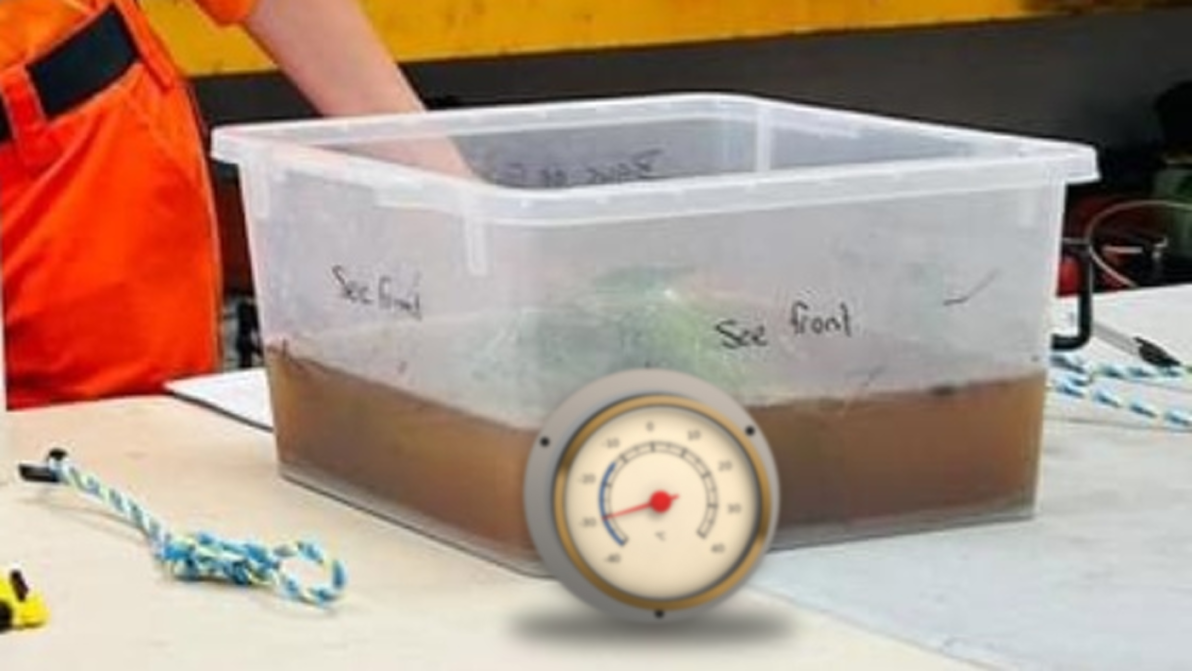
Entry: **-30** °C
